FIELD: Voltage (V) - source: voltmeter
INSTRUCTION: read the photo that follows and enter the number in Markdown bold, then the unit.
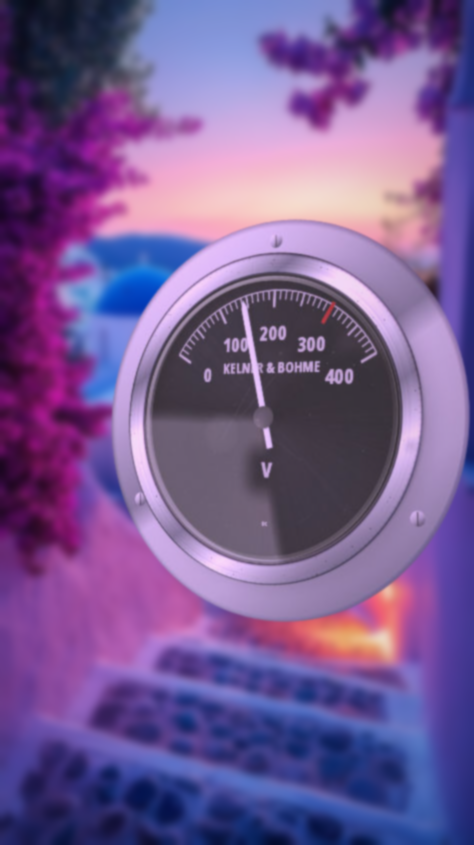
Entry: **150** V
